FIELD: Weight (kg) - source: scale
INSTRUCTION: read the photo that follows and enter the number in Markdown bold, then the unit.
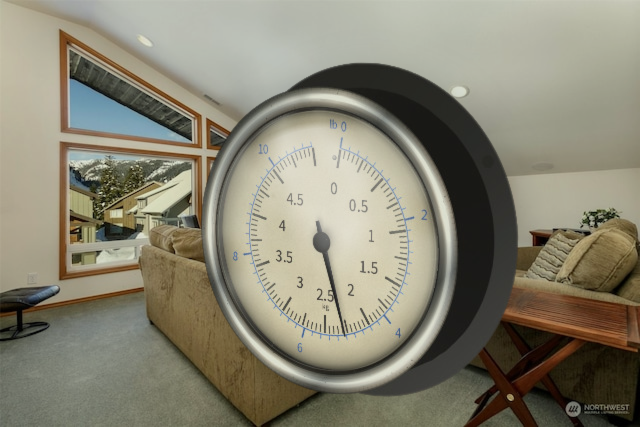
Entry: **2.25** kg
